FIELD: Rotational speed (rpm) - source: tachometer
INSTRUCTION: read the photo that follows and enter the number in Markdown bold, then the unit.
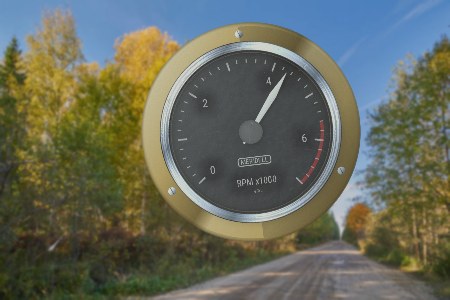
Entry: **4300** rpm
